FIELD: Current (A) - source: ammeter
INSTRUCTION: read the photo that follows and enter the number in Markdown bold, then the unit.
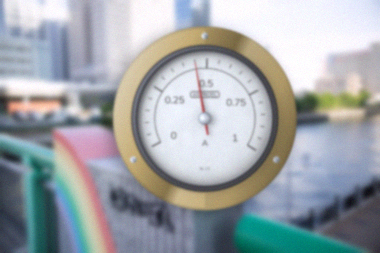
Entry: **0.45** A
